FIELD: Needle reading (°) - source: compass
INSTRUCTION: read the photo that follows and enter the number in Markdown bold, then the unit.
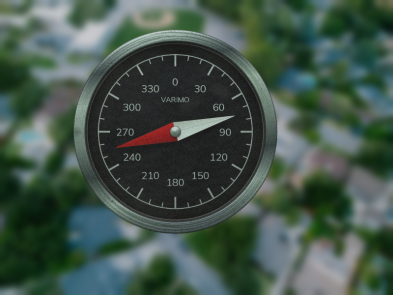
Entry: **255** °
